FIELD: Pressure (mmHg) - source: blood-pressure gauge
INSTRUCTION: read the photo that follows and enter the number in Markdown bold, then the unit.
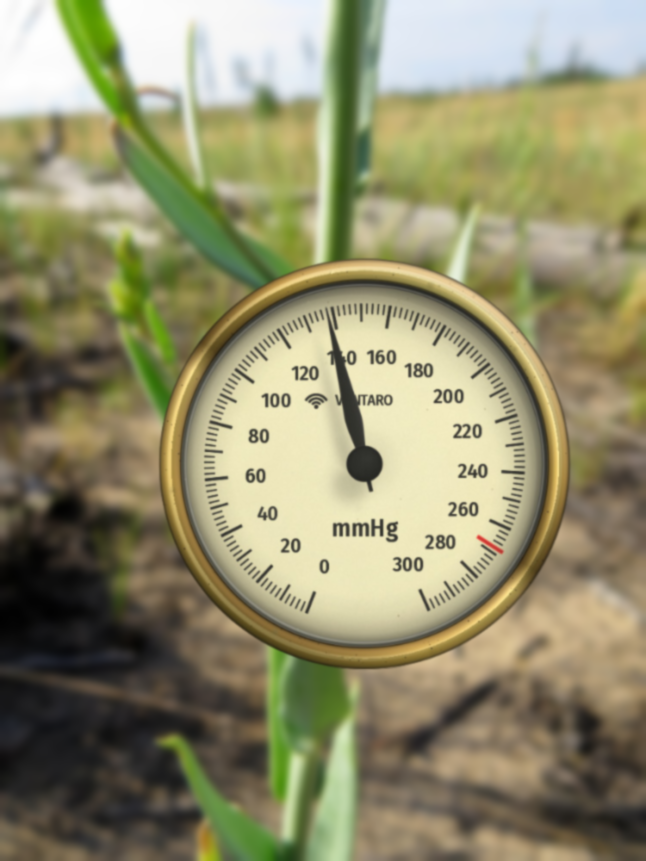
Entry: **138** mmHg
